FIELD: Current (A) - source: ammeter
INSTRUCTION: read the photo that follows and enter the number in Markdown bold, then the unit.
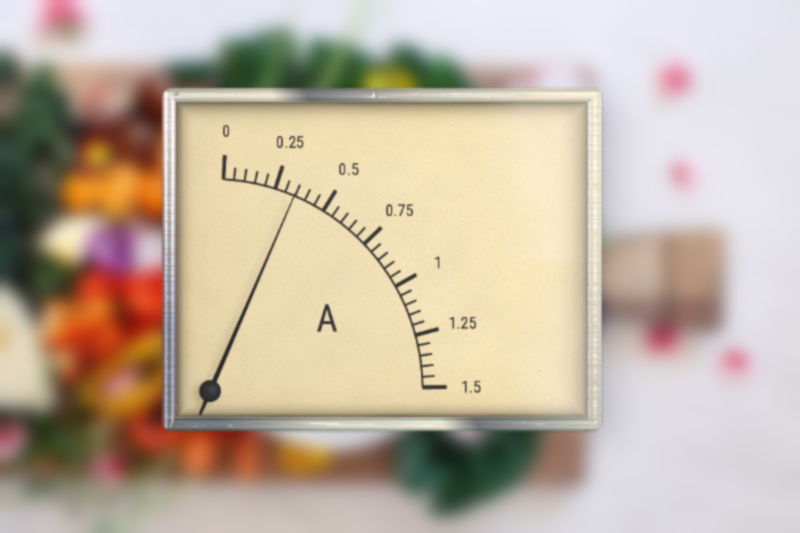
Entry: **0.35** A
